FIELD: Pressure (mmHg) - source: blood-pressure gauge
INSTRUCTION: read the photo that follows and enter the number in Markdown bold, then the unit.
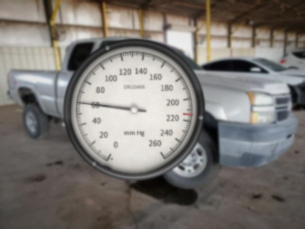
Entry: **60** mmHg
